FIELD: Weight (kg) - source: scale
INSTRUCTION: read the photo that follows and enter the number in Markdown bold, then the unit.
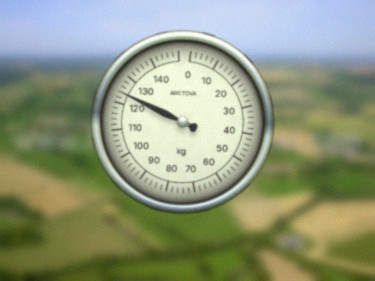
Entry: **124** kg
